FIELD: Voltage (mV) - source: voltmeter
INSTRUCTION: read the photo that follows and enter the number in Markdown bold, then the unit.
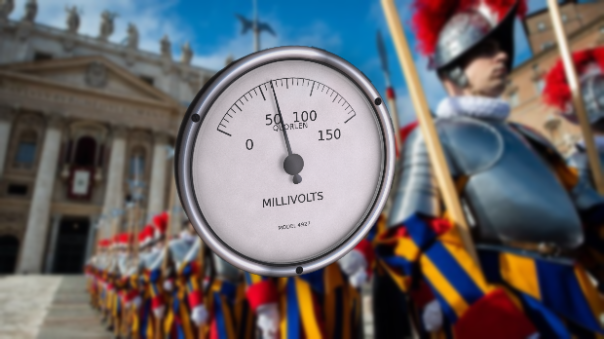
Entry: **60** mV
